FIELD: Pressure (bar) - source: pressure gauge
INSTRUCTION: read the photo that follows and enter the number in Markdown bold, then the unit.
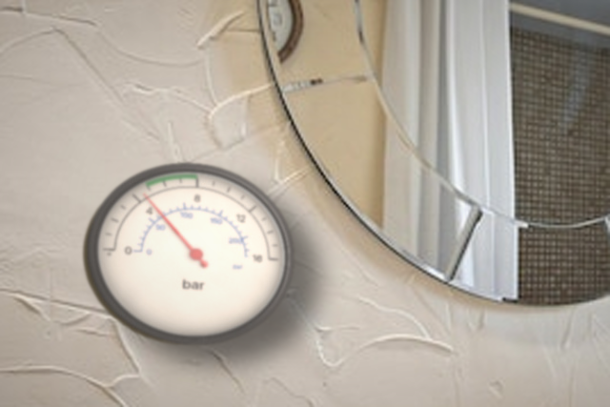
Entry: **4.5** bar
